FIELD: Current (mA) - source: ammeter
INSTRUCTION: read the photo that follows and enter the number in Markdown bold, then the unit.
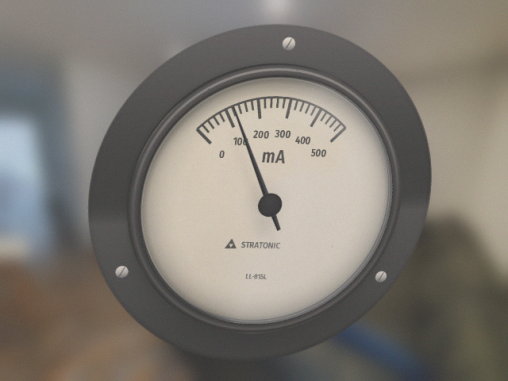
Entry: **120** mA
